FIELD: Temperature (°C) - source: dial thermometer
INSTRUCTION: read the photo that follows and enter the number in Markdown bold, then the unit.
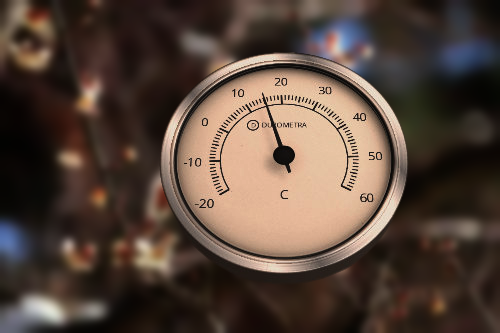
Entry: **15** °C
